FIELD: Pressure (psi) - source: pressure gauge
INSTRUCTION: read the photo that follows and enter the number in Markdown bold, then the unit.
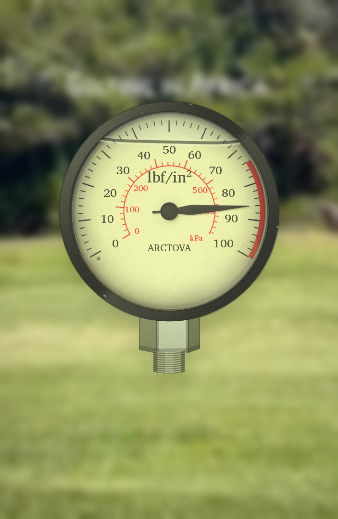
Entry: **86** psi
